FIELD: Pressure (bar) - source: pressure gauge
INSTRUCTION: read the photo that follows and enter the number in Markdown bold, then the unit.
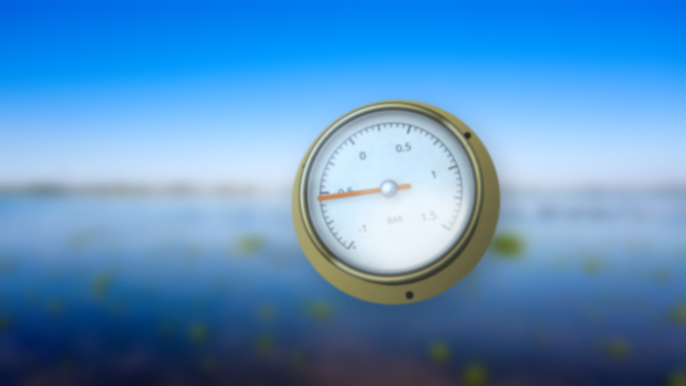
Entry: **-0.55** bar
